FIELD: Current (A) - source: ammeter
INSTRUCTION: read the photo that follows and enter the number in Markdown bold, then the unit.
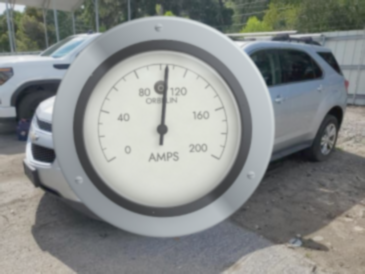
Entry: **105** A
